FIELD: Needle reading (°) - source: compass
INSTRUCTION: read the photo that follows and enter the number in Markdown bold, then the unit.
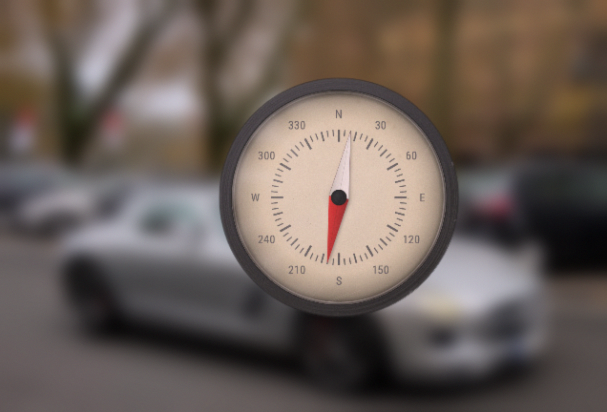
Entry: **190** °
